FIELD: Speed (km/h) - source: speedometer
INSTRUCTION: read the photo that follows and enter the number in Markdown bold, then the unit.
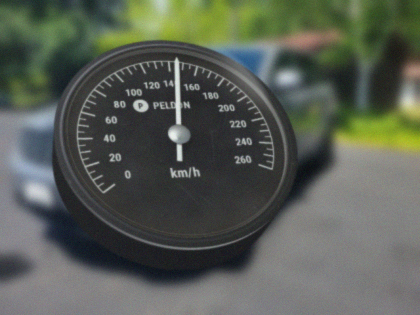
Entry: **145** km/h
